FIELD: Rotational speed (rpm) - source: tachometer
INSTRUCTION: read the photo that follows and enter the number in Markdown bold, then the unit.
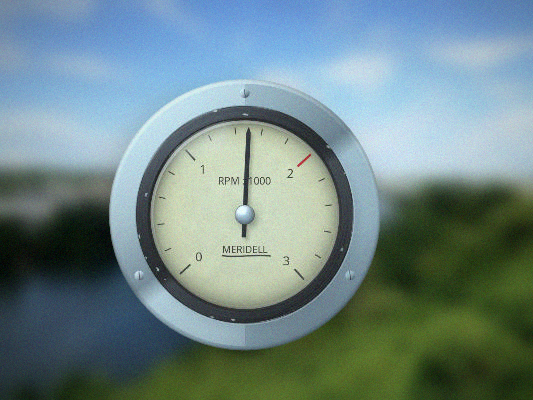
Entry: **1500** rpm
